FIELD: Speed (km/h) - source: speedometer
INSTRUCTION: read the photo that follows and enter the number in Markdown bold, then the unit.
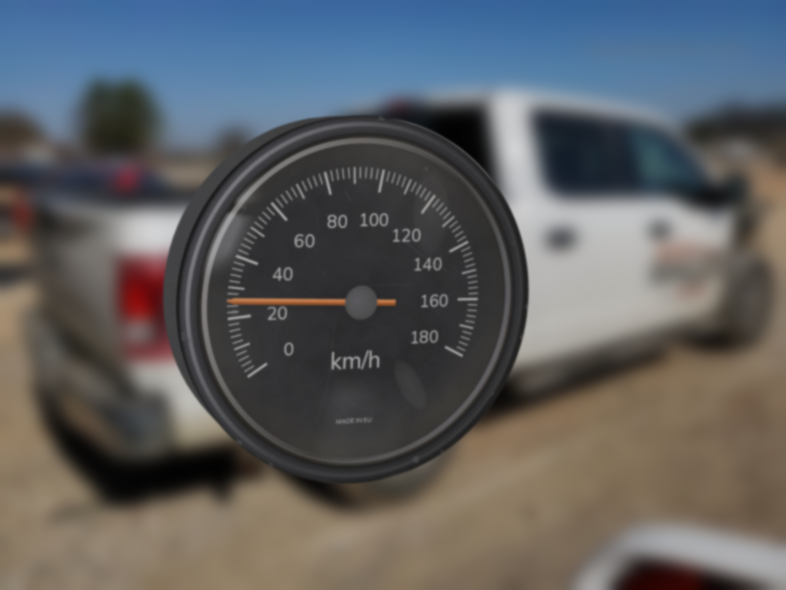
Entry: **26** km/h
